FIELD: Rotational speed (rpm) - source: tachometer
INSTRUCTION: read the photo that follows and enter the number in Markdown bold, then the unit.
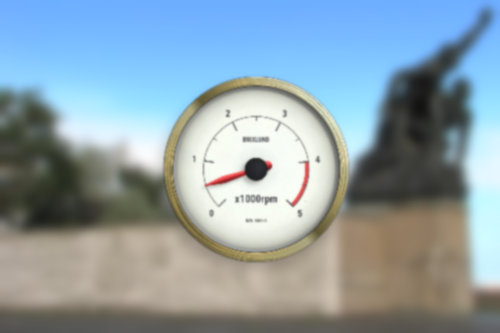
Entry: **500** rpm
